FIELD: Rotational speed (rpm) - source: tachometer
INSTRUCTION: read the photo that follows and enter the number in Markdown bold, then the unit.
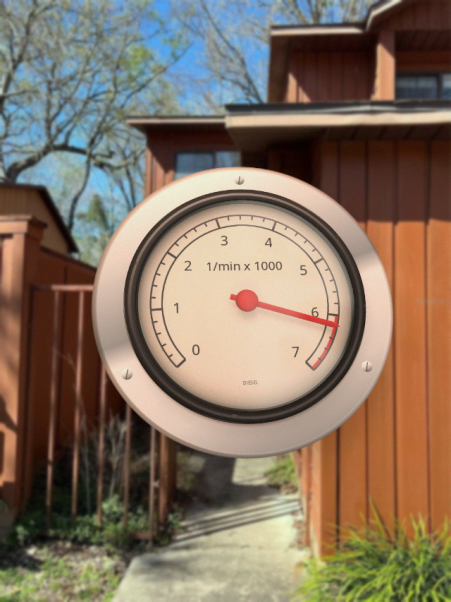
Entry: **6200** rpm
